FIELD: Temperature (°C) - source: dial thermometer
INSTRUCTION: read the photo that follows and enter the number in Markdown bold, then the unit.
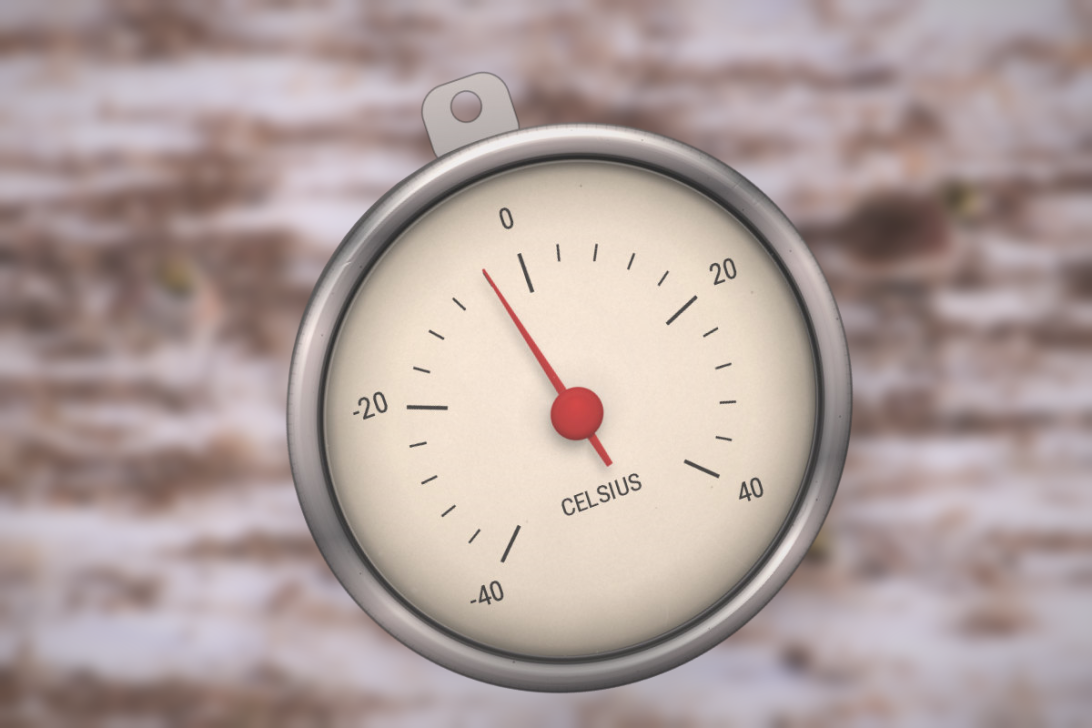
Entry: **-4** °C
